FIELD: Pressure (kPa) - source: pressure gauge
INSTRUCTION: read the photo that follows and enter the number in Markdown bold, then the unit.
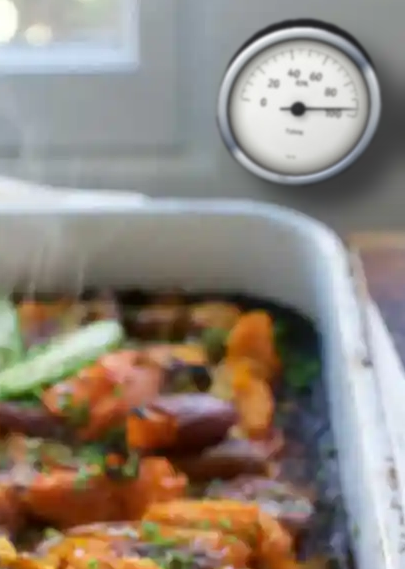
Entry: **95** kPa
